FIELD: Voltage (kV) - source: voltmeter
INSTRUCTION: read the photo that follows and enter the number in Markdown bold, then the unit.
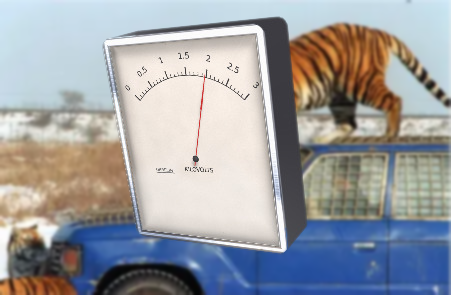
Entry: **2** kV
